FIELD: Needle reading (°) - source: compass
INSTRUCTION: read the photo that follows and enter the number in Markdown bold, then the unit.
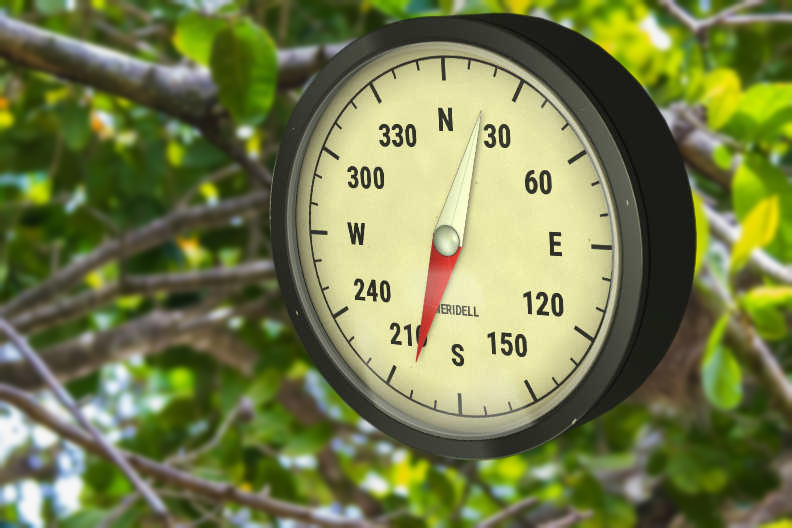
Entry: **200** °
